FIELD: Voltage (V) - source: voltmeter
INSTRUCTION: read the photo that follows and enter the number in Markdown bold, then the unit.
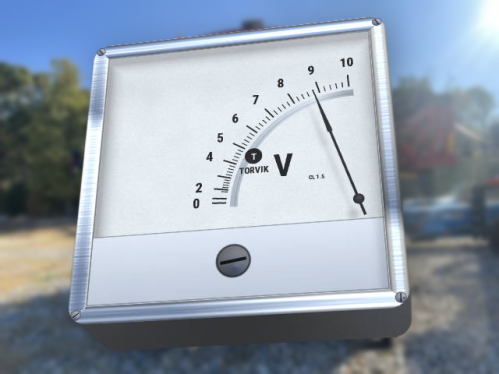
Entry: **8.8** V
